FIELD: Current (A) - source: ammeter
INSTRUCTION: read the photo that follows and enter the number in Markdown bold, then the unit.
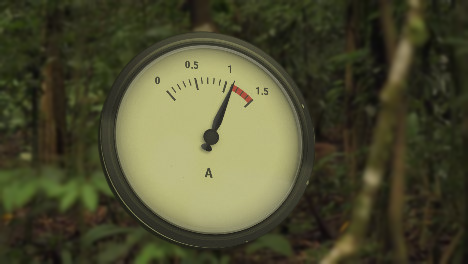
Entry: **1.1** A
